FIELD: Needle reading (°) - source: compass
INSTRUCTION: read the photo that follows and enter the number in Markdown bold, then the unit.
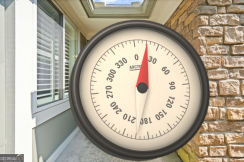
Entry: **15** °
